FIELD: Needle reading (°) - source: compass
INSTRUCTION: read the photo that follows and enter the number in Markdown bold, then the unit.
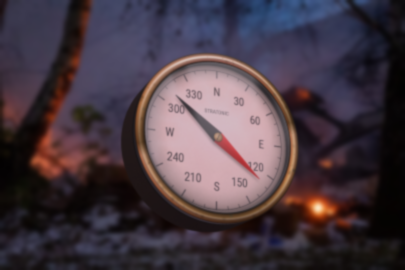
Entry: **130** °
